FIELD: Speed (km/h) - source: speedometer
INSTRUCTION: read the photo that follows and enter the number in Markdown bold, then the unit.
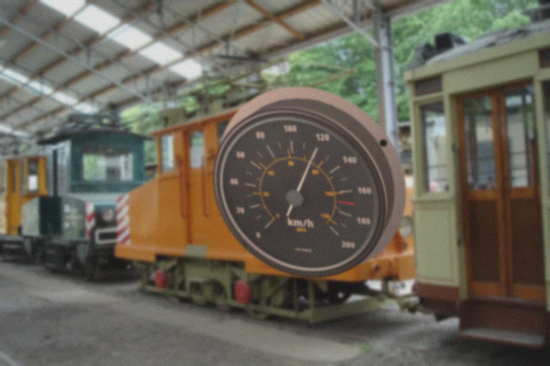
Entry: **120** km/h
